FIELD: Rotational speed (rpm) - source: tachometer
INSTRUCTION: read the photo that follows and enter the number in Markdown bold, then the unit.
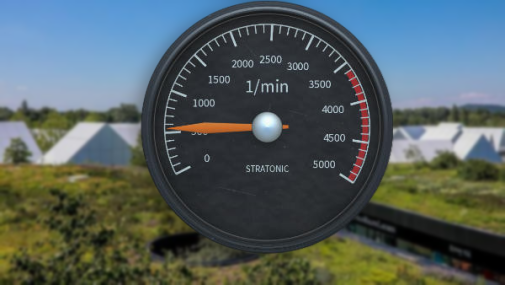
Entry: **550** rpm
